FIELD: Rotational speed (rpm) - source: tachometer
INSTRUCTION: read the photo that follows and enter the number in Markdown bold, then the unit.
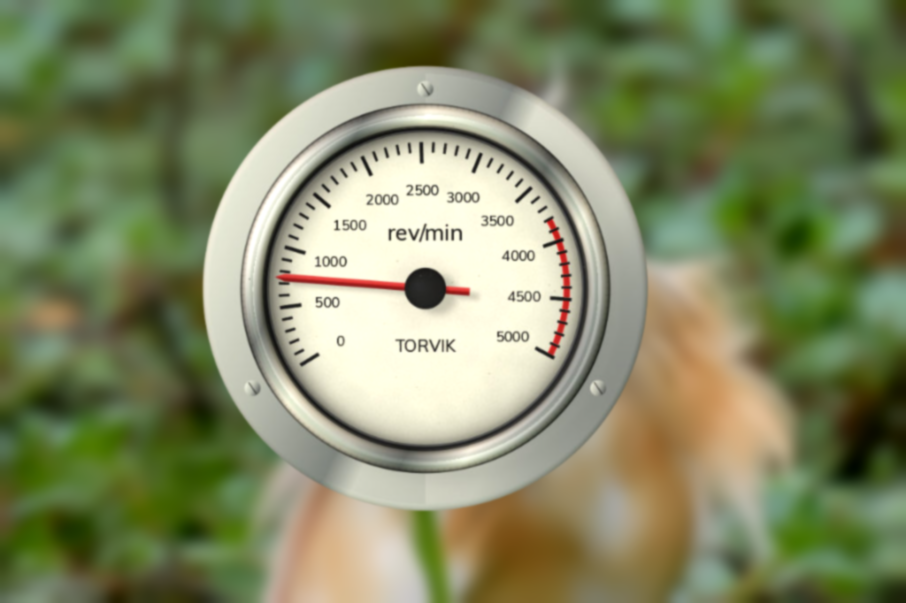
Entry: **750** rpm
